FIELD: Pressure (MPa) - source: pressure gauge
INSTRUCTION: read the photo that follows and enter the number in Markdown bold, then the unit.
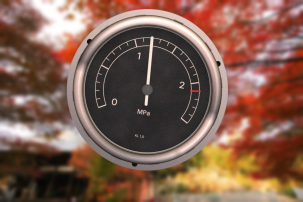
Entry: **1.2** MPa
